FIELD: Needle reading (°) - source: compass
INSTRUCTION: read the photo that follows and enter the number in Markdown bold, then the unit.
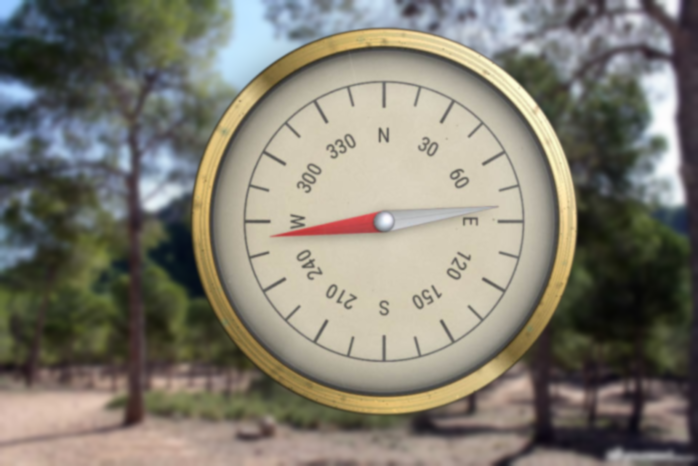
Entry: **262.5** °
